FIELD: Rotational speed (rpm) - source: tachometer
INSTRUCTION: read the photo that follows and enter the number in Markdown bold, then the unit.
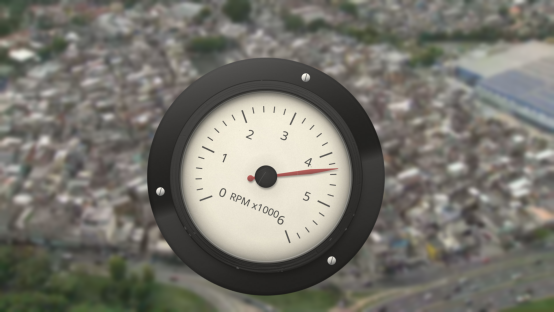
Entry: **4300** rpm
